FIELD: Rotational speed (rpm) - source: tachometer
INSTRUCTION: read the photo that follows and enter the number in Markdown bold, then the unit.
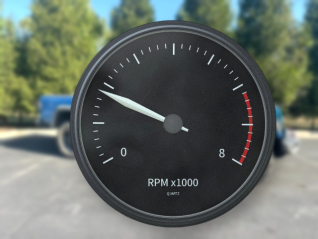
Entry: **1800** rpm
